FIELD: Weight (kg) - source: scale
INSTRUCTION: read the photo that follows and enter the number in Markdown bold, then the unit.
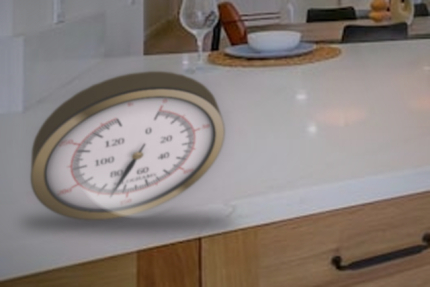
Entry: **75** kg
